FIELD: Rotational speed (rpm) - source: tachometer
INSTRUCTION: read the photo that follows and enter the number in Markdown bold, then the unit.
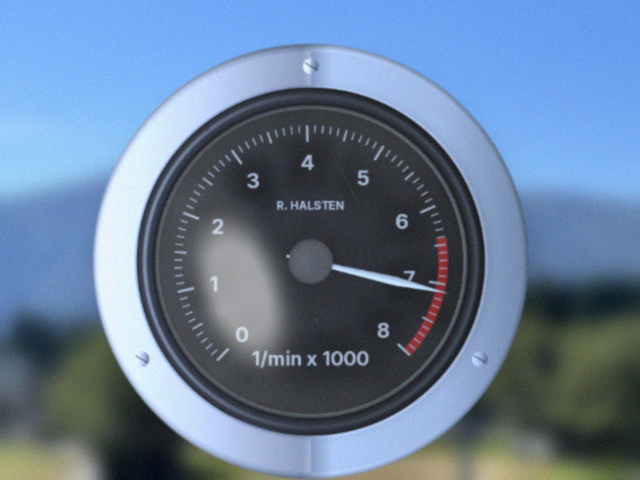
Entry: **7100** rpm
